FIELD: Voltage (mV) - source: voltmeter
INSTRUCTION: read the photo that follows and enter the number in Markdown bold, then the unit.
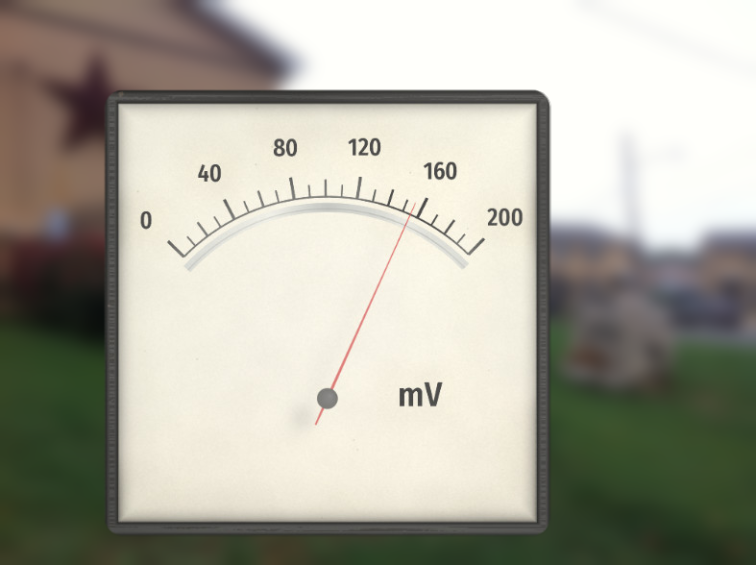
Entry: **155** mV
